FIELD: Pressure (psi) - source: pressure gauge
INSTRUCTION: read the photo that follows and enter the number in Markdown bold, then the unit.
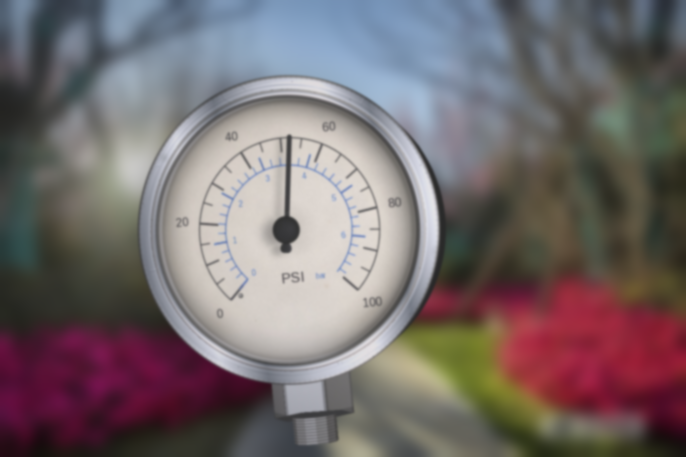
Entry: **52.5** psi
